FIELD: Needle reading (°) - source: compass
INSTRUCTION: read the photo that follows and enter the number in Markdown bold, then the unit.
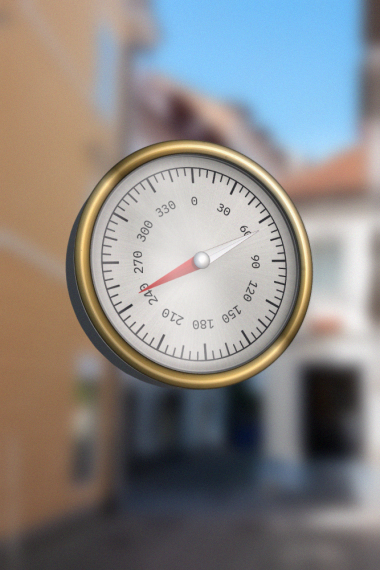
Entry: **245** °
